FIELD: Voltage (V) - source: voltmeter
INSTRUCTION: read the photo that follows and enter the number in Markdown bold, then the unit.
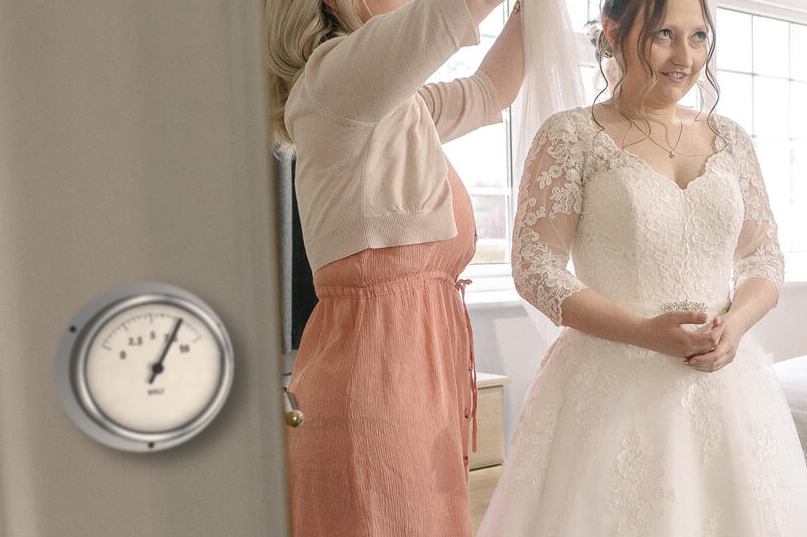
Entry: **7.5** V
